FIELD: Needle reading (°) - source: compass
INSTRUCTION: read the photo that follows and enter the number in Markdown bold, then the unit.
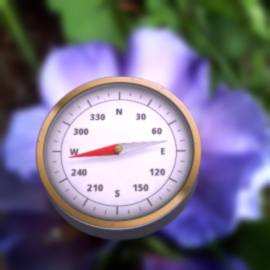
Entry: **260** °
